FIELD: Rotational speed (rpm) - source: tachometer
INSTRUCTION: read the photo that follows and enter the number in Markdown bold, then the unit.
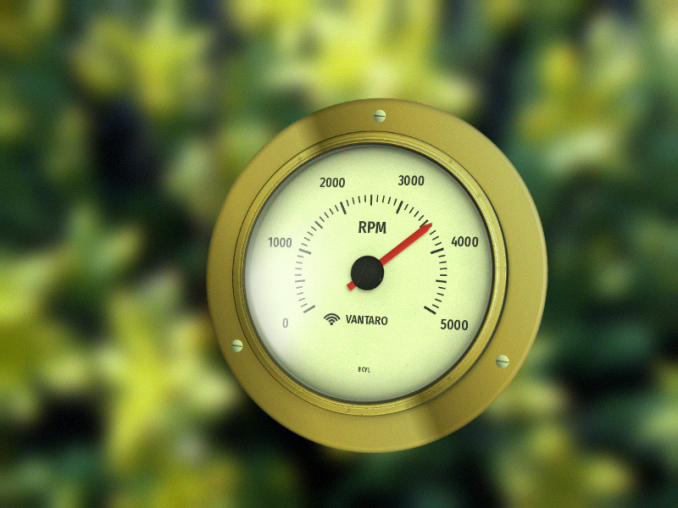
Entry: **3600** rpm
